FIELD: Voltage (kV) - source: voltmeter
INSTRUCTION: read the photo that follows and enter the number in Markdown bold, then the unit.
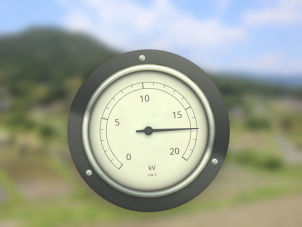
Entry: **17** kV
